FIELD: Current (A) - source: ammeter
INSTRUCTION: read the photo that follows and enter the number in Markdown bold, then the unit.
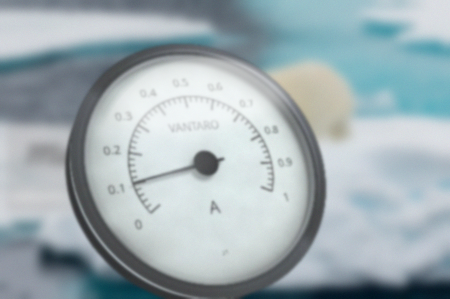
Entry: **0.1** A
